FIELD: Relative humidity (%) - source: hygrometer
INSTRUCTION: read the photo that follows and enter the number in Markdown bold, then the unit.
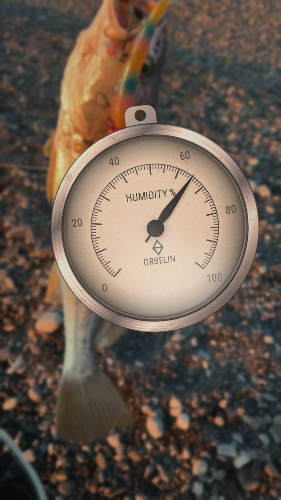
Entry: **65** %
